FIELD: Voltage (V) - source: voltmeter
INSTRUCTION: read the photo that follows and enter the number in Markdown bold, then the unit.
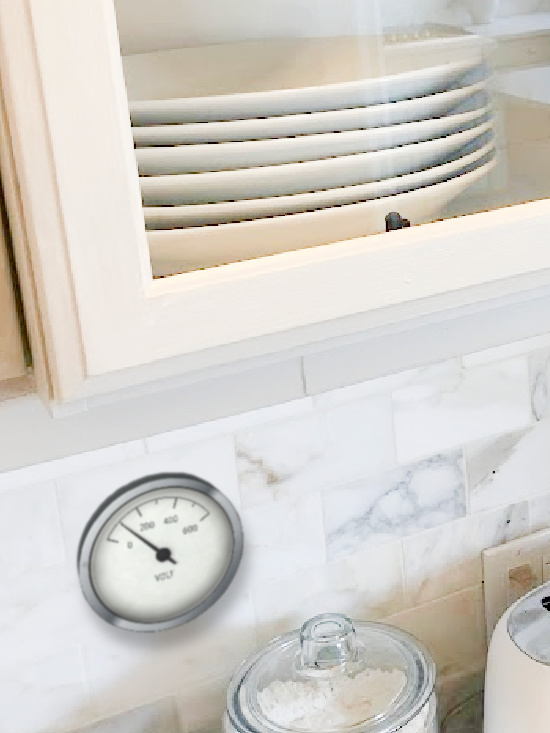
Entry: **100** V
